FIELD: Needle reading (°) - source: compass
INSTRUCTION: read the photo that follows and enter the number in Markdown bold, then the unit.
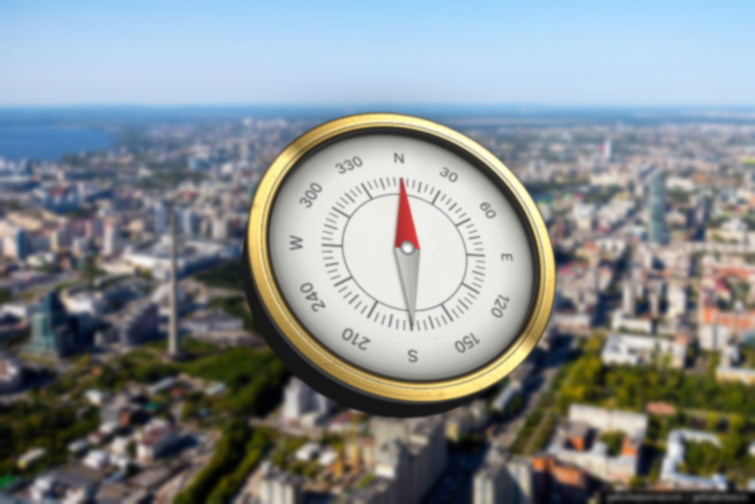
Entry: **0** °
